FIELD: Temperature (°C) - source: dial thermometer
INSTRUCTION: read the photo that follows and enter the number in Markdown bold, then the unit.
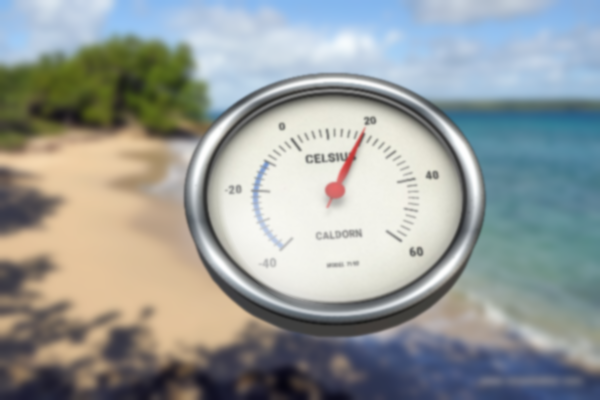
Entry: **20** °C
